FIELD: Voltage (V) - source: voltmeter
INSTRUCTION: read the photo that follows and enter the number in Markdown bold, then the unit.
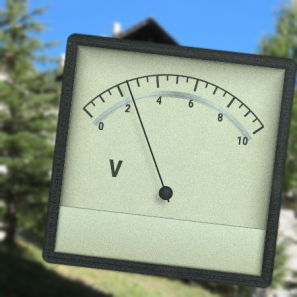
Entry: **2.5** V
